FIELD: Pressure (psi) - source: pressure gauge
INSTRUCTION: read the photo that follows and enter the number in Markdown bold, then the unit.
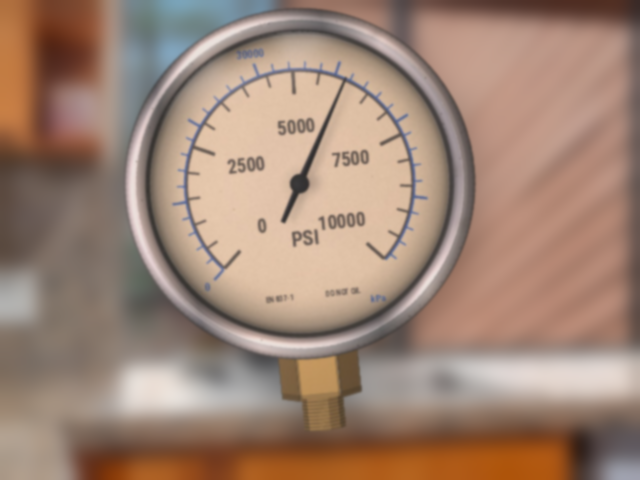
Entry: **6000** psi
